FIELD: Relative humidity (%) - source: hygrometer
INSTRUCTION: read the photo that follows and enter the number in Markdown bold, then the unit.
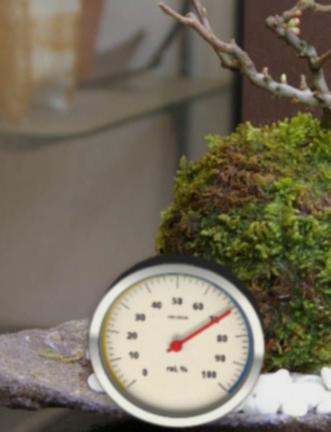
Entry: **70** %
